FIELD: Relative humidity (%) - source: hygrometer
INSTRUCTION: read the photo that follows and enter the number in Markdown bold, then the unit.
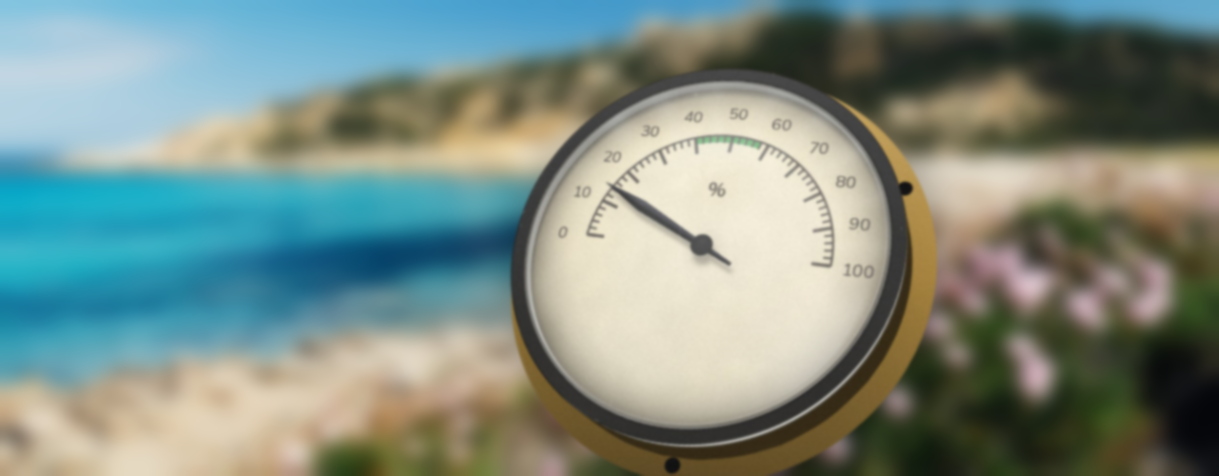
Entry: **14** %
